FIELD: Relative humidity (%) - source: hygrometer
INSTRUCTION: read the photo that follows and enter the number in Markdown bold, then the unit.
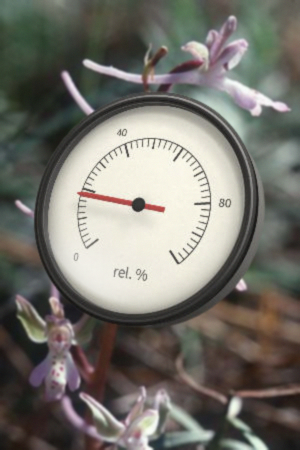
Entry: **18** %
